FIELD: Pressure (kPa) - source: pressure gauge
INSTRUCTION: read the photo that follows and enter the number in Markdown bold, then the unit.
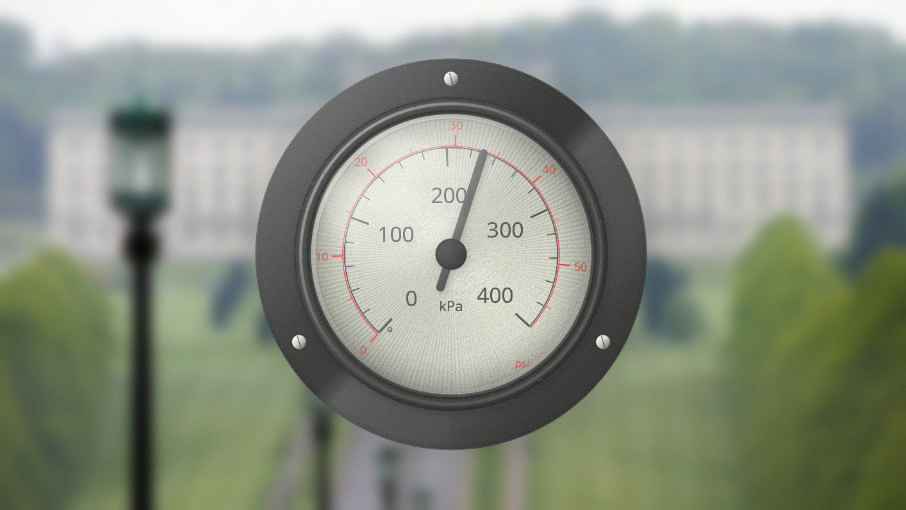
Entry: **230** kPa
